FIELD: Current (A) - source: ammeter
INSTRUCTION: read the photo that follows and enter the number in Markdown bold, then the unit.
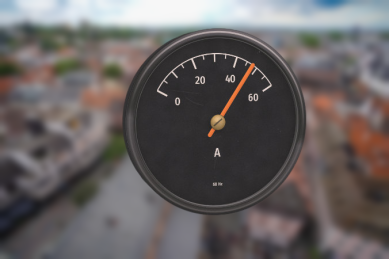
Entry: **47.5** A
